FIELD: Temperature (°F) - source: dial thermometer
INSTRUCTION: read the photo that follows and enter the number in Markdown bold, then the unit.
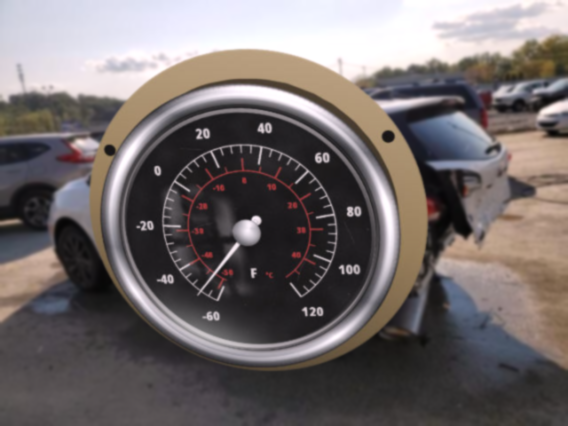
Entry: **-52** °F
